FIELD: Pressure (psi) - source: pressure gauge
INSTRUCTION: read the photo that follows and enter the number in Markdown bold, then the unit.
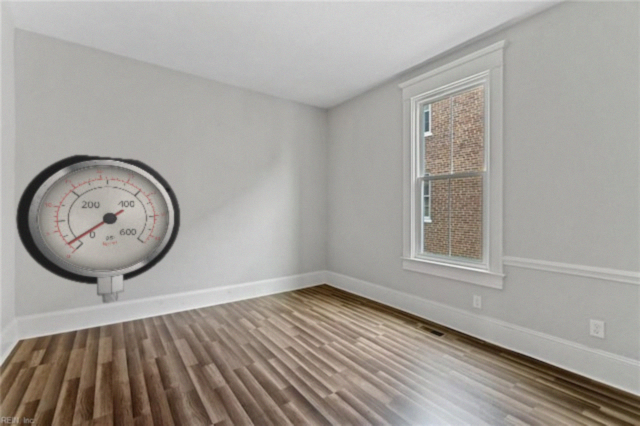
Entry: **25** psi
